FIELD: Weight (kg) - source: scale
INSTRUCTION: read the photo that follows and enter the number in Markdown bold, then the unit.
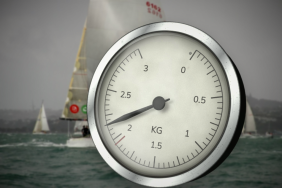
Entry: **2.15** kg
